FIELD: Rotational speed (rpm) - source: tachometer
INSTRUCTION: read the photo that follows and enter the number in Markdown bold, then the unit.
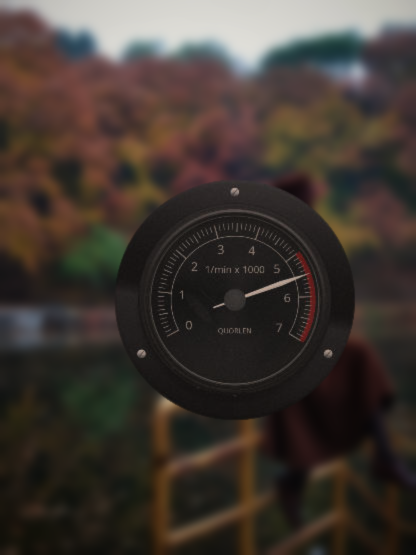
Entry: **5500** rpm
